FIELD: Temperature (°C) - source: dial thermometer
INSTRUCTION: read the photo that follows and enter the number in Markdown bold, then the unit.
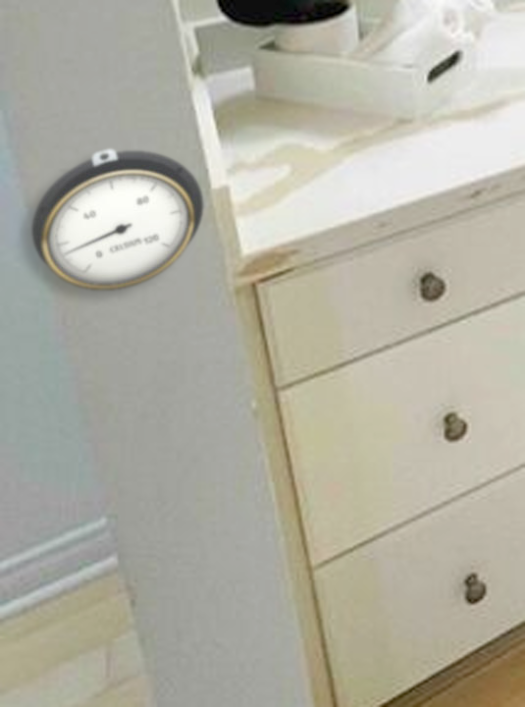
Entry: **15** °C
